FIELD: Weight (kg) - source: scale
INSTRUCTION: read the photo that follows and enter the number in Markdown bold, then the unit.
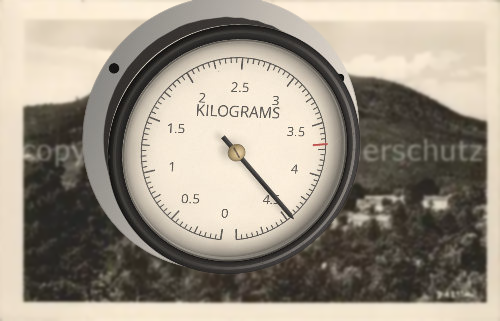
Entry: **4.45** kg
